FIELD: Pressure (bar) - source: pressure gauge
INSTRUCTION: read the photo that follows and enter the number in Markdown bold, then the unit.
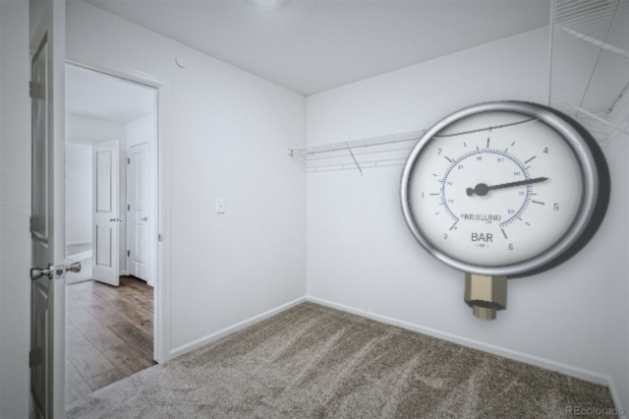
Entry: **4.5** bar
